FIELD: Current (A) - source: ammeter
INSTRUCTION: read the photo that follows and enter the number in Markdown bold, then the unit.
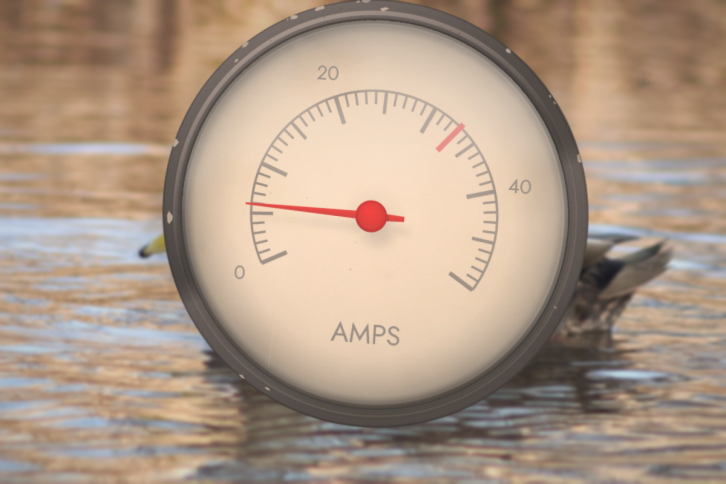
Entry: **6** A
